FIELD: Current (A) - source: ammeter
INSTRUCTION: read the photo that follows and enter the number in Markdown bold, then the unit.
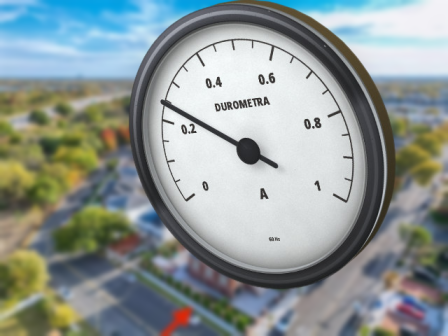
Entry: **0.25** A
